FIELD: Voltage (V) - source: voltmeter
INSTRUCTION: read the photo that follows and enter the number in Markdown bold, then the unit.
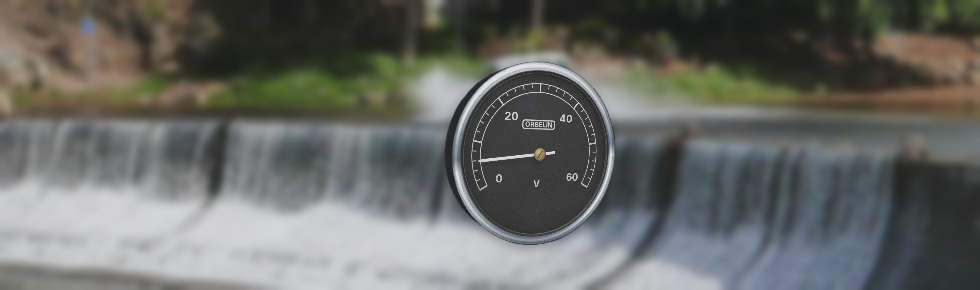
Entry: **6** V
